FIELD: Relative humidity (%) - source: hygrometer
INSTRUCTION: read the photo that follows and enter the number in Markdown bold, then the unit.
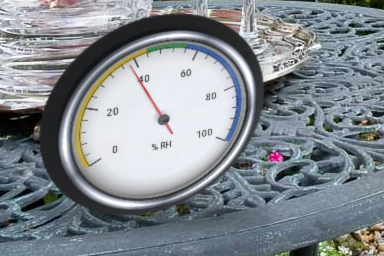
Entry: **38** %
